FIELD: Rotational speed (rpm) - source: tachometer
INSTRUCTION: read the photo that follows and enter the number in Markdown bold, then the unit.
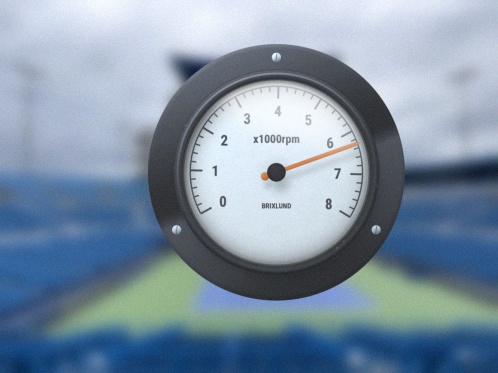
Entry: **6300** rpm
